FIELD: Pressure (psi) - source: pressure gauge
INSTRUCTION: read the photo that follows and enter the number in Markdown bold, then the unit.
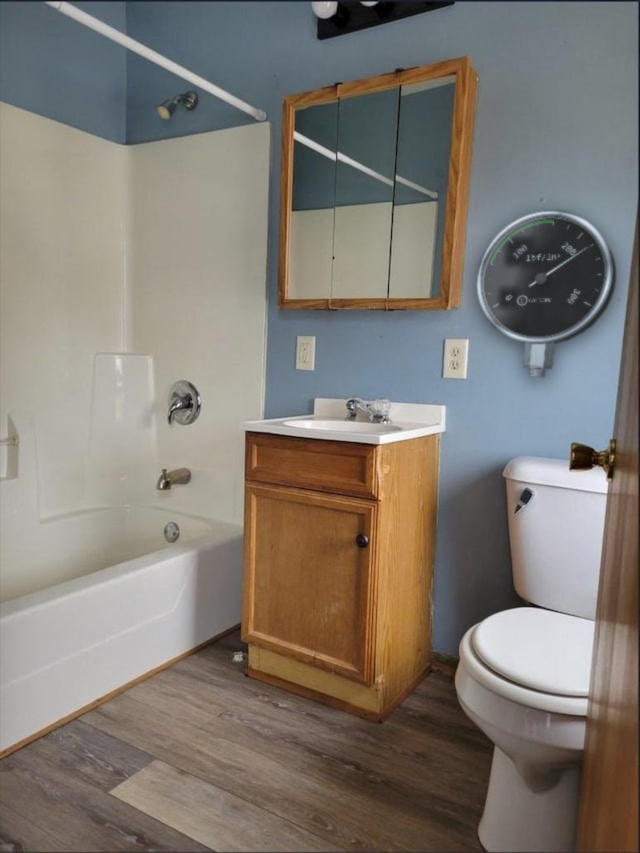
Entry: **220** psi
